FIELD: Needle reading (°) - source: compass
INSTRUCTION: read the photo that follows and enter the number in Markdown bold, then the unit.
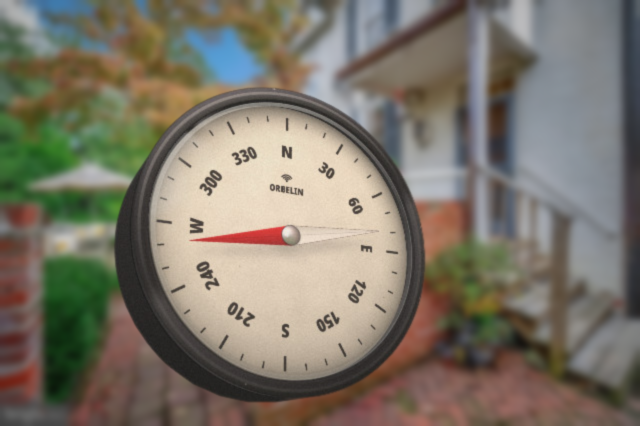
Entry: **260** °
